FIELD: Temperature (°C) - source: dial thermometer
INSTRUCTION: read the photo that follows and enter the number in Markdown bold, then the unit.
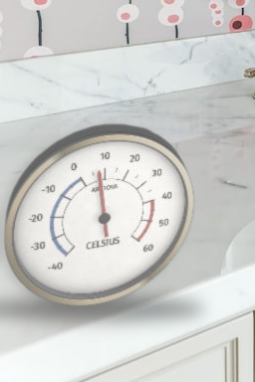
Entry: **7.5** °C
